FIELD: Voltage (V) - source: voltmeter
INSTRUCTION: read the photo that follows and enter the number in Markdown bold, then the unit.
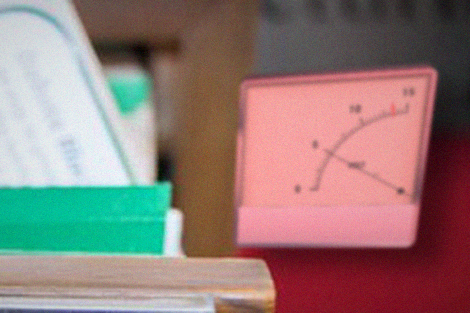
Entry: **5** V
